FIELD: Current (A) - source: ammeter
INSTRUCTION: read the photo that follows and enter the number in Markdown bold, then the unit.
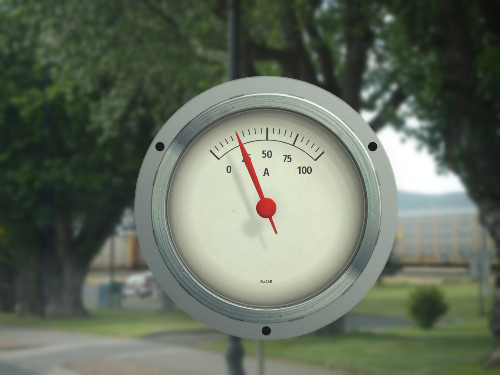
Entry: **25** A
